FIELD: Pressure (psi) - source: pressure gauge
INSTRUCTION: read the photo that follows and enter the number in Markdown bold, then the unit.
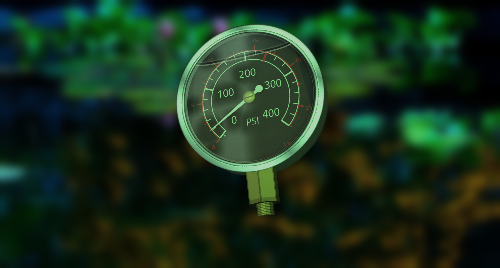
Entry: **20** psi
